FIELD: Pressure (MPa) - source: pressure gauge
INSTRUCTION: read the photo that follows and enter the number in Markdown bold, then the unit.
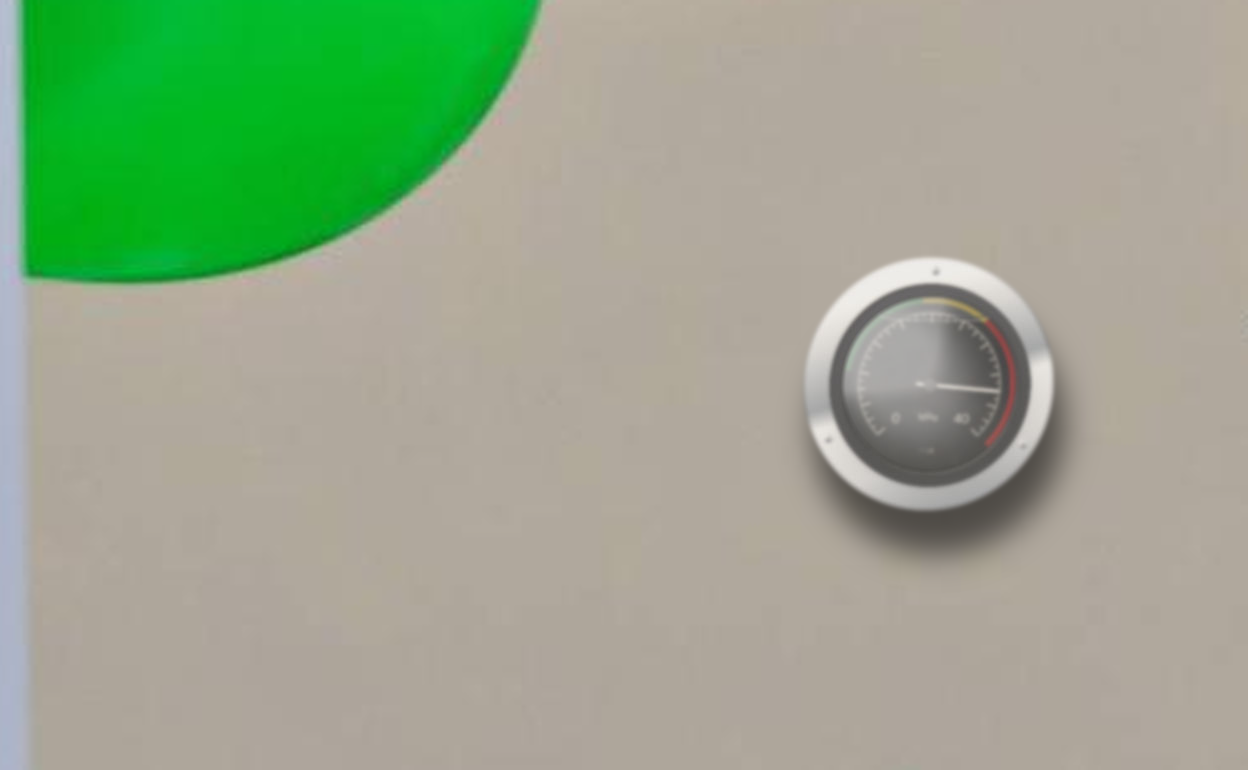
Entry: **34** MPa
